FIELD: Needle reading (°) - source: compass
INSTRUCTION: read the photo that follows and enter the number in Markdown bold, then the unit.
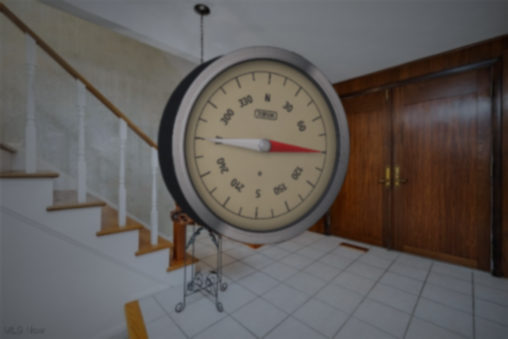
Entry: **90** °
